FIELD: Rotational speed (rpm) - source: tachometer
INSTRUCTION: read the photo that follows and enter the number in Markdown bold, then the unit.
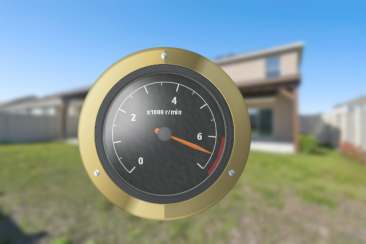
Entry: **6500** rpm
